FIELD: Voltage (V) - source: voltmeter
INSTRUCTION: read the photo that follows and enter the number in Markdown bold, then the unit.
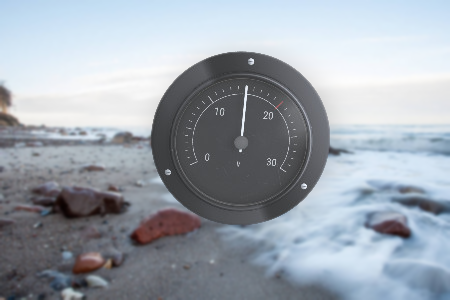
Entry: **15** V
